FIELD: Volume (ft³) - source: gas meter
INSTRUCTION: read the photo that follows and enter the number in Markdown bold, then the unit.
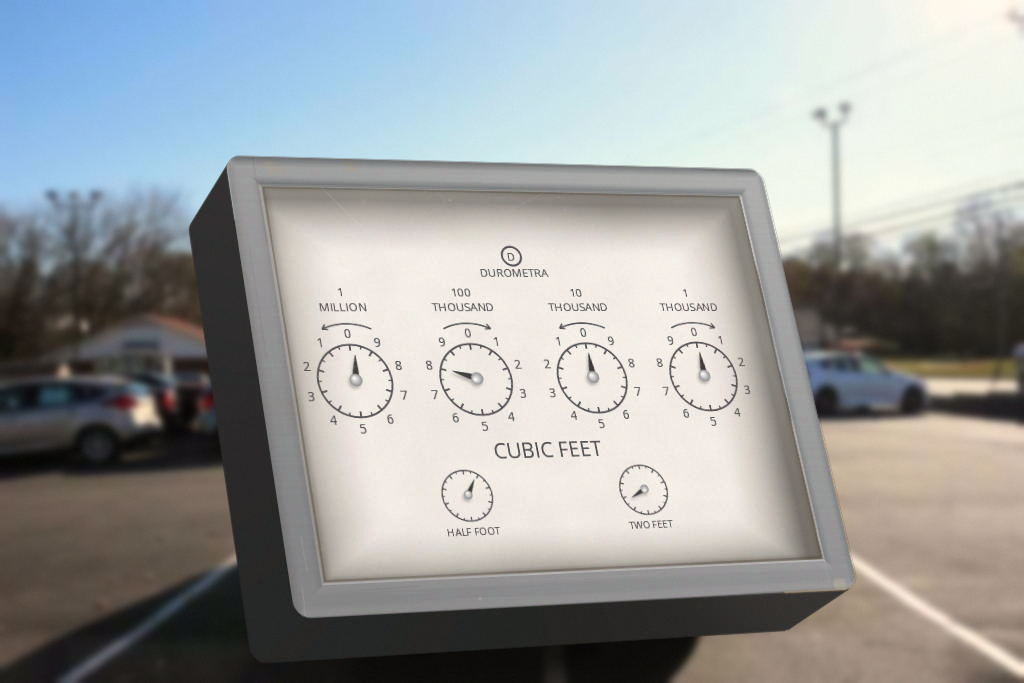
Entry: **980000** ft³
